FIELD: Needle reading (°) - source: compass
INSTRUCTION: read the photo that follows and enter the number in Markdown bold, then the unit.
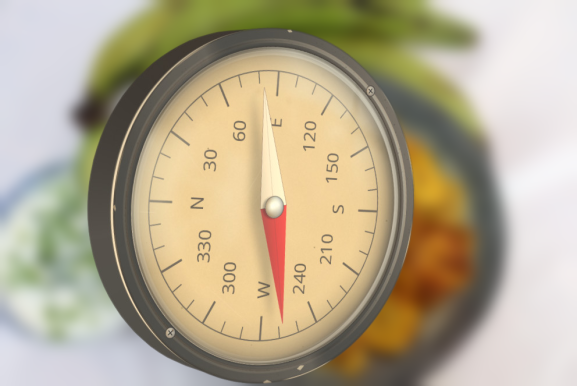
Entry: **260** °
